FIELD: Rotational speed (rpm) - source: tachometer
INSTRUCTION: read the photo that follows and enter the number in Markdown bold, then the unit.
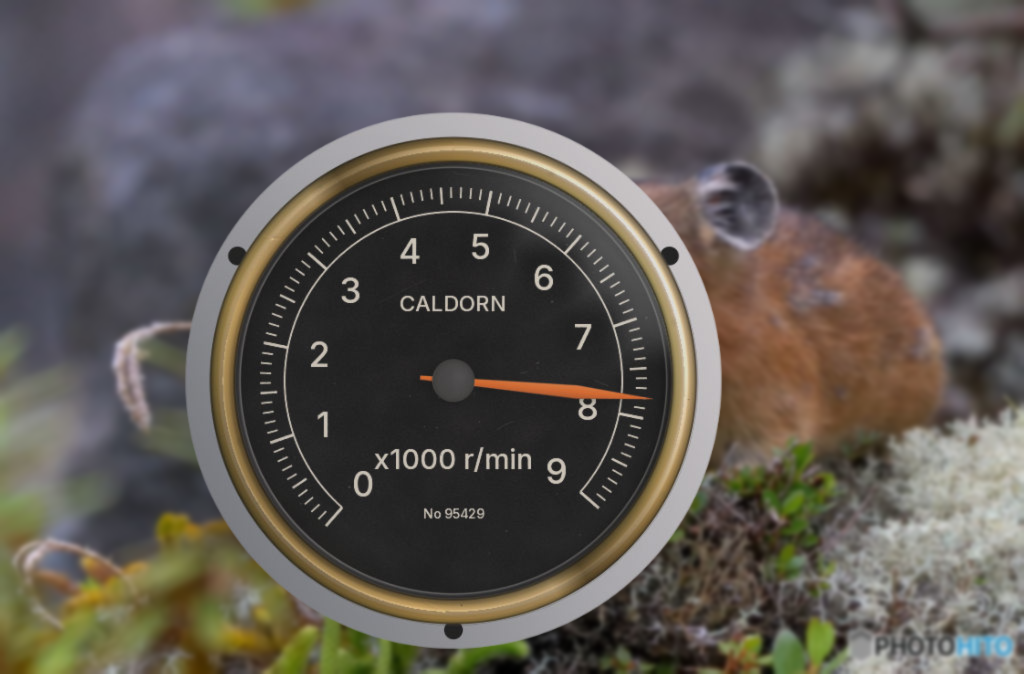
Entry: **7800** rpm
